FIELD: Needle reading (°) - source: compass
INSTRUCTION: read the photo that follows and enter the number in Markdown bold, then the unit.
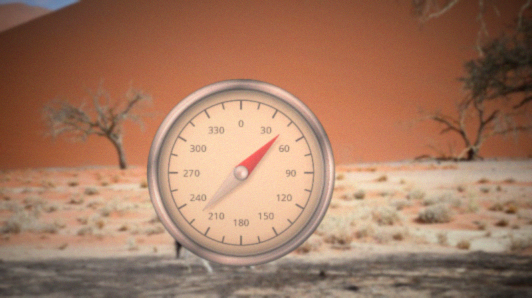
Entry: **45** °
